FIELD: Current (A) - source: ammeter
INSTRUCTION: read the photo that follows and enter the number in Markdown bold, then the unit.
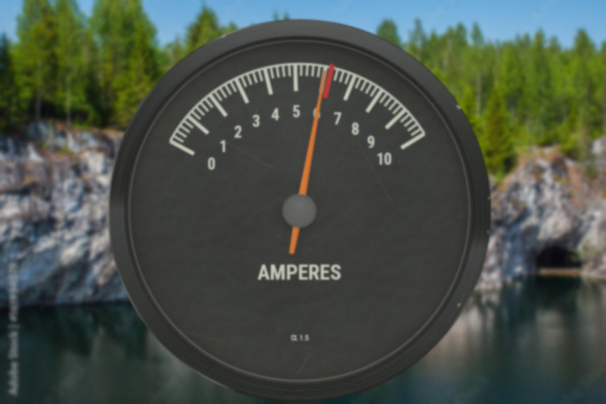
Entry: **6** A
